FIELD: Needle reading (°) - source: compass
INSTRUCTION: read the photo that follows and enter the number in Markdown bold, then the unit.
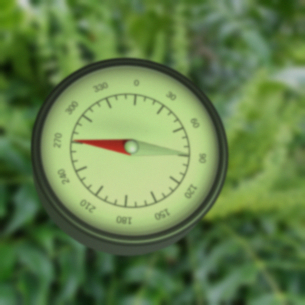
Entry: **270** °
